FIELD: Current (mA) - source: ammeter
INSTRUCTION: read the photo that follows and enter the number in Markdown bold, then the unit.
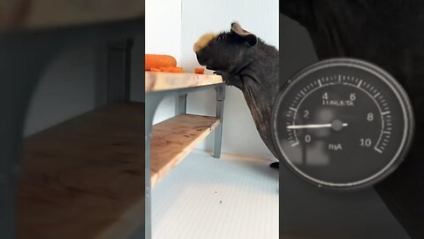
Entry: **1** mA
